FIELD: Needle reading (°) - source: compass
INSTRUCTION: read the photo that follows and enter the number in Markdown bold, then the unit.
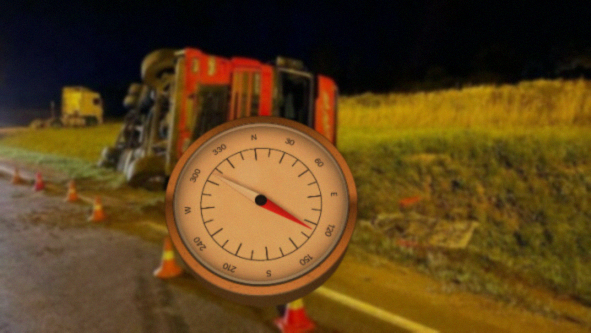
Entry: **127.5** °
